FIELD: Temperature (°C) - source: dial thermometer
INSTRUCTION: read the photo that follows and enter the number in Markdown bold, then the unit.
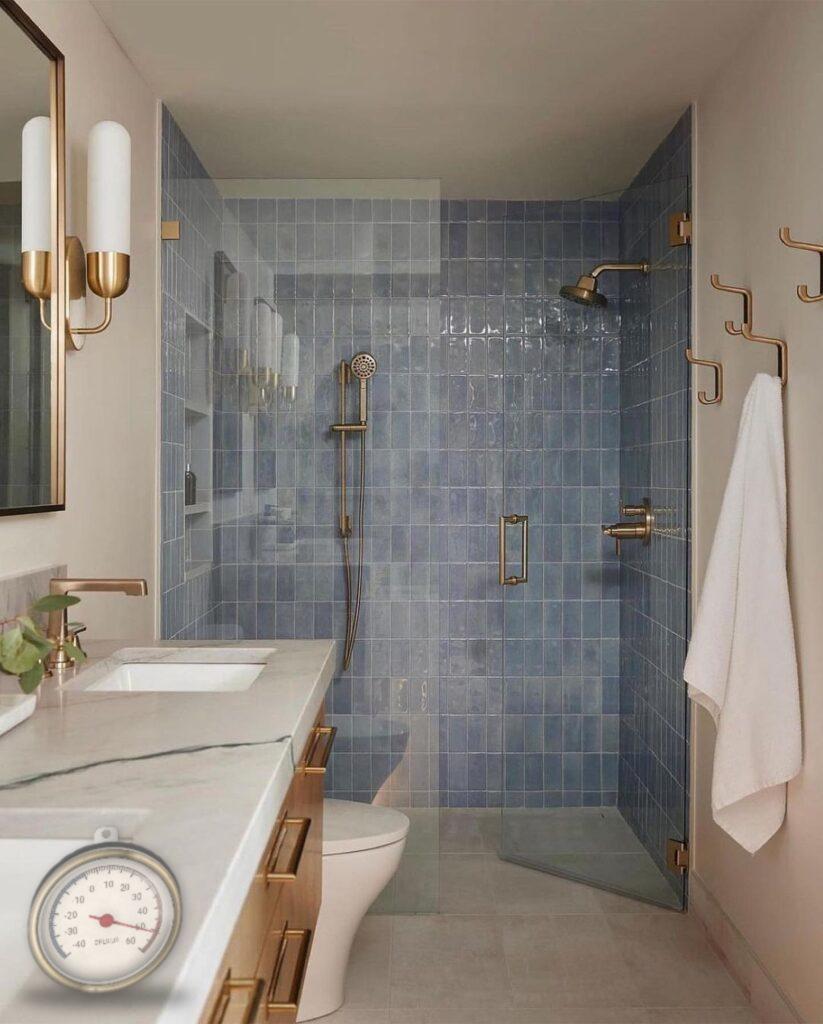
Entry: **50** °C
